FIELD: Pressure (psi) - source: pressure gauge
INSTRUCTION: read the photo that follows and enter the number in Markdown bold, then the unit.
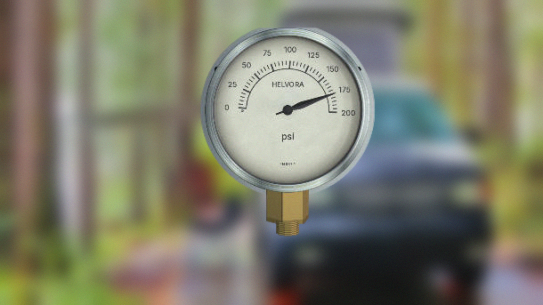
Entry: **175** psi
